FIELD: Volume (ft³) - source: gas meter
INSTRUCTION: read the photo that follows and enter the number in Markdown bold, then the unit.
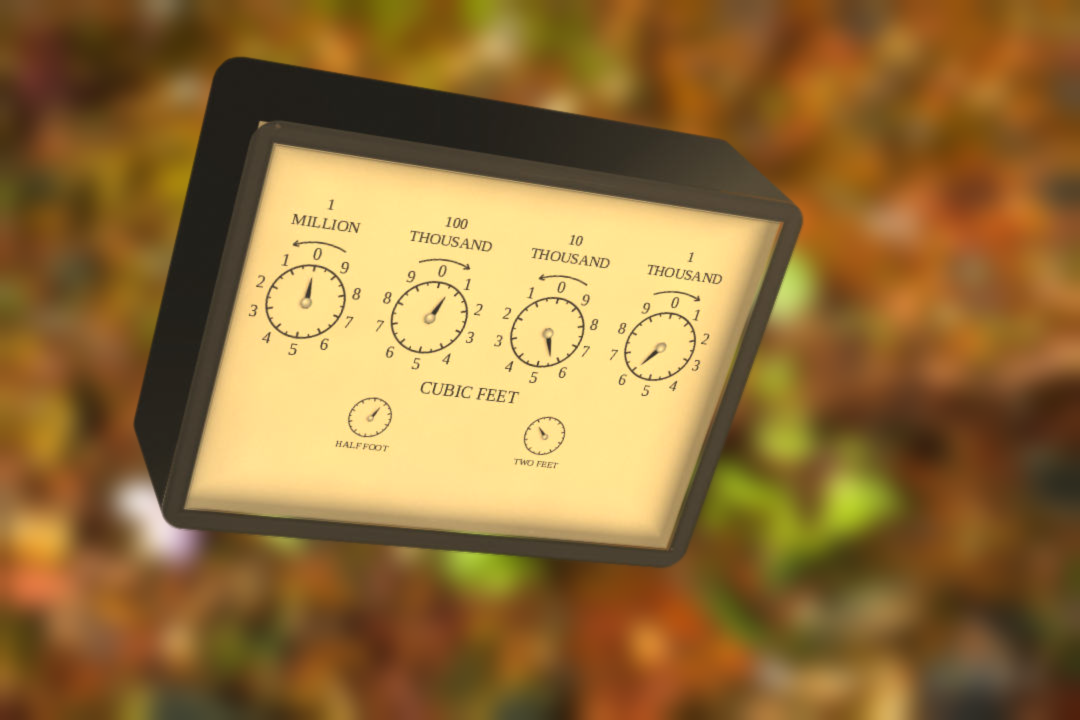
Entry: **5600** ft³
